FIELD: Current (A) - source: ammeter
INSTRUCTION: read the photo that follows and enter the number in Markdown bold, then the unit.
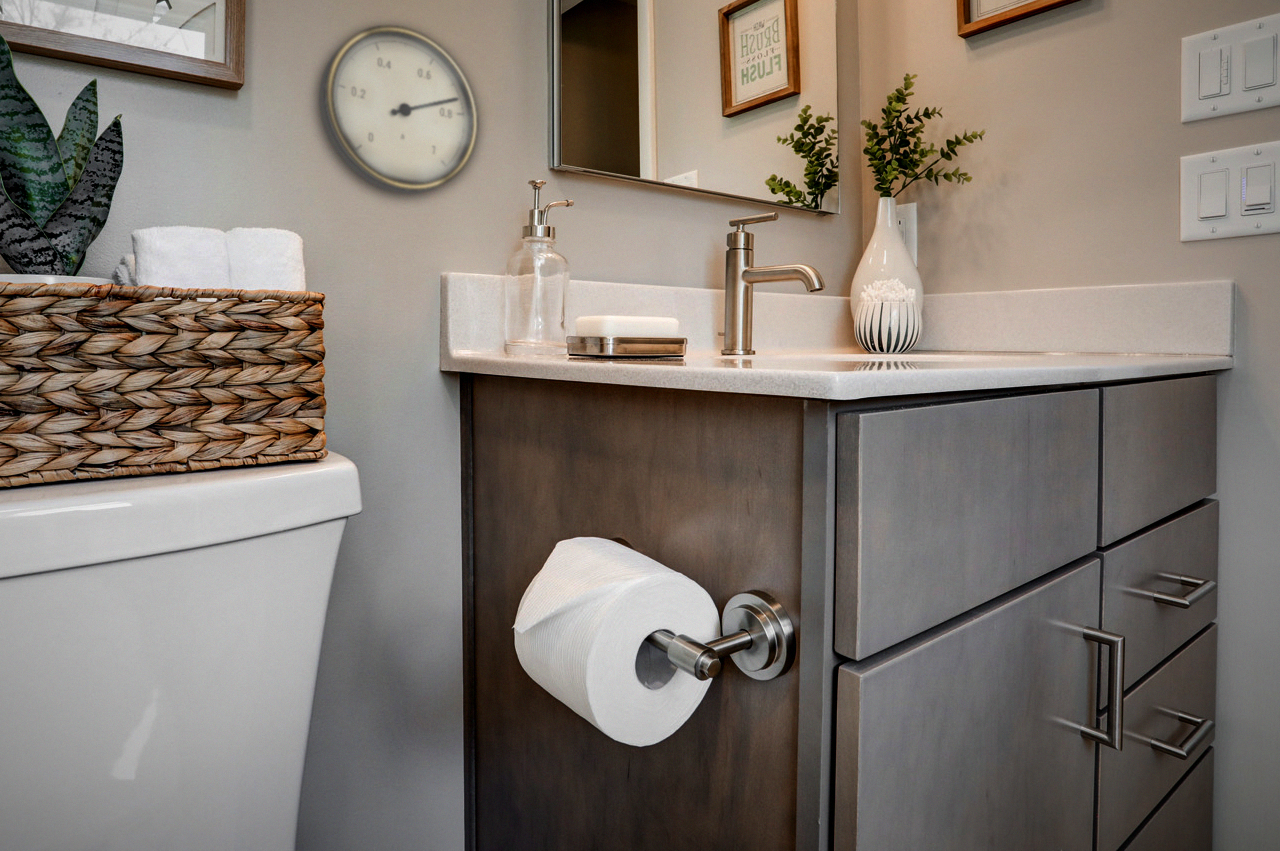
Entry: **0.75** A
